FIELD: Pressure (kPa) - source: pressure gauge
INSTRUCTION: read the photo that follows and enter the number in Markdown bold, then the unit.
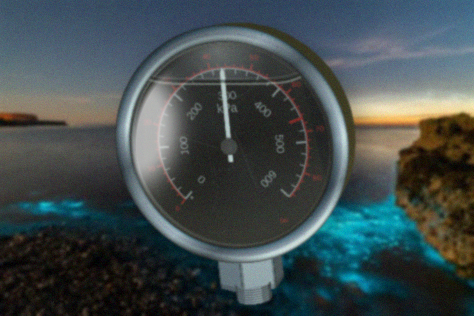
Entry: **300** kPa
